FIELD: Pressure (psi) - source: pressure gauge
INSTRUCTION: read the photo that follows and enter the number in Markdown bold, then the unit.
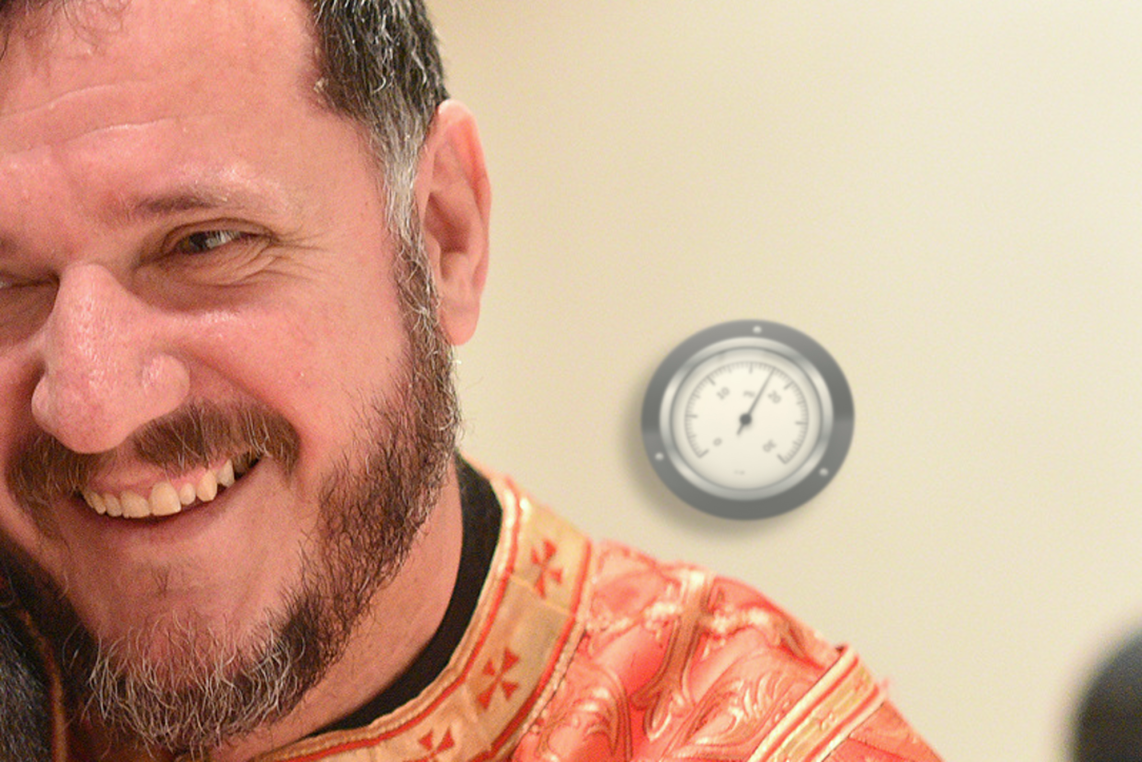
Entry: **17.5** psi
